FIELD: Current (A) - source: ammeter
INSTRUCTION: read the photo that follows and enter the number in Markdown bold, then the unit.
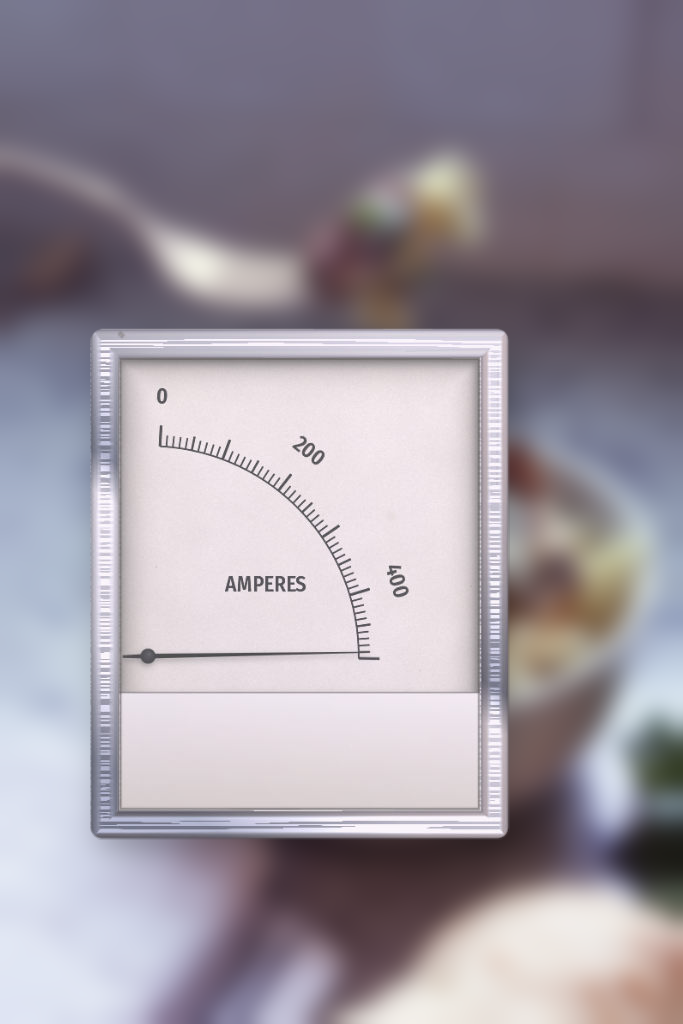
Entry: **490** A
